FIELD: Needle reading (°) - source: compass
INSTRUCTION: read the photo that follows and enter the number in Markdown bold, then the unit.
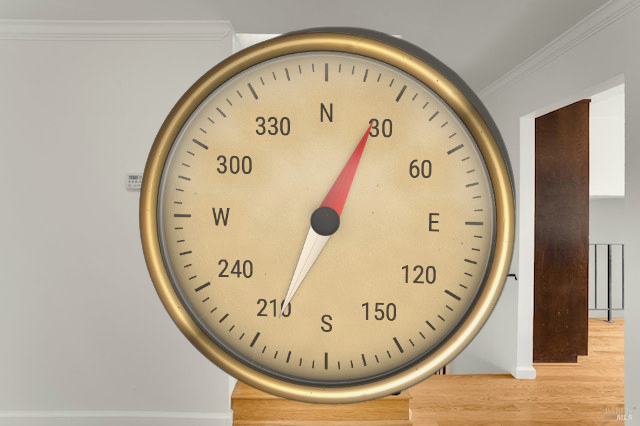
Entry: **25** °
